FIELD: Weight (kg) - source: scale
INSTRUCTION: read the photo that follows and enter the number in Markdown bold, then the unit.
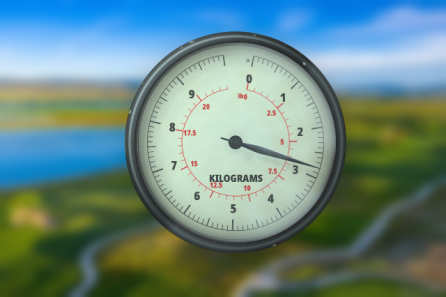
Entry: **2.8** kg
